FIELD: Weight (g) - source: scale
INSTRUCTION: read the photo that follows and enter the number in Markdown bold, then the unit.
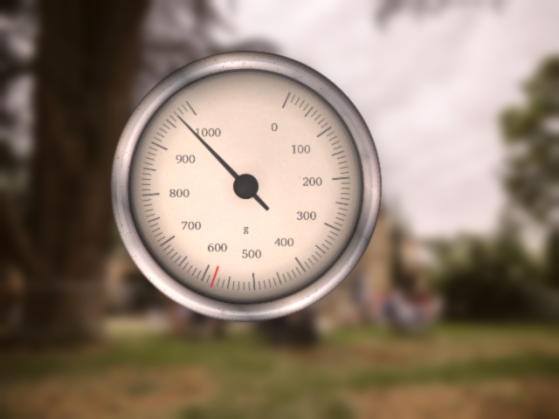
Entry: **970** g
